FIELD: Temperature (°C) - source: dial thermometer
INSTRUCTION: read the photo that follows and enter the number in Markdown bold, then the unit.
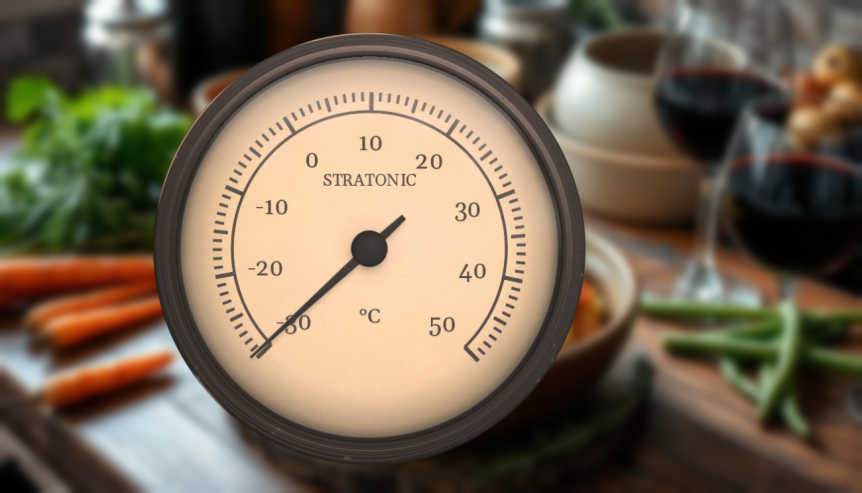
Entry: **-29.5** °C
